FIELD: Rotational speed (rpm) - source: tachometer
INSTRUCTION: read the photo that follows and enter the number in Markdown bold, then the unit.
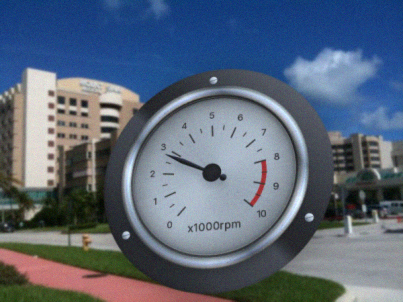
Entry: **2750** rpm
